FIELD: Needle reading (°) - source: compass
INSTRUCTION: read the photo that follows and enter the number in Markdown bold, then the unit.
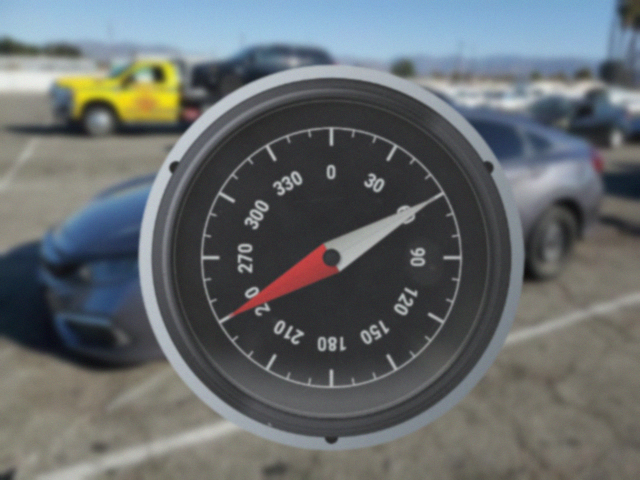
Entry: **240** °
